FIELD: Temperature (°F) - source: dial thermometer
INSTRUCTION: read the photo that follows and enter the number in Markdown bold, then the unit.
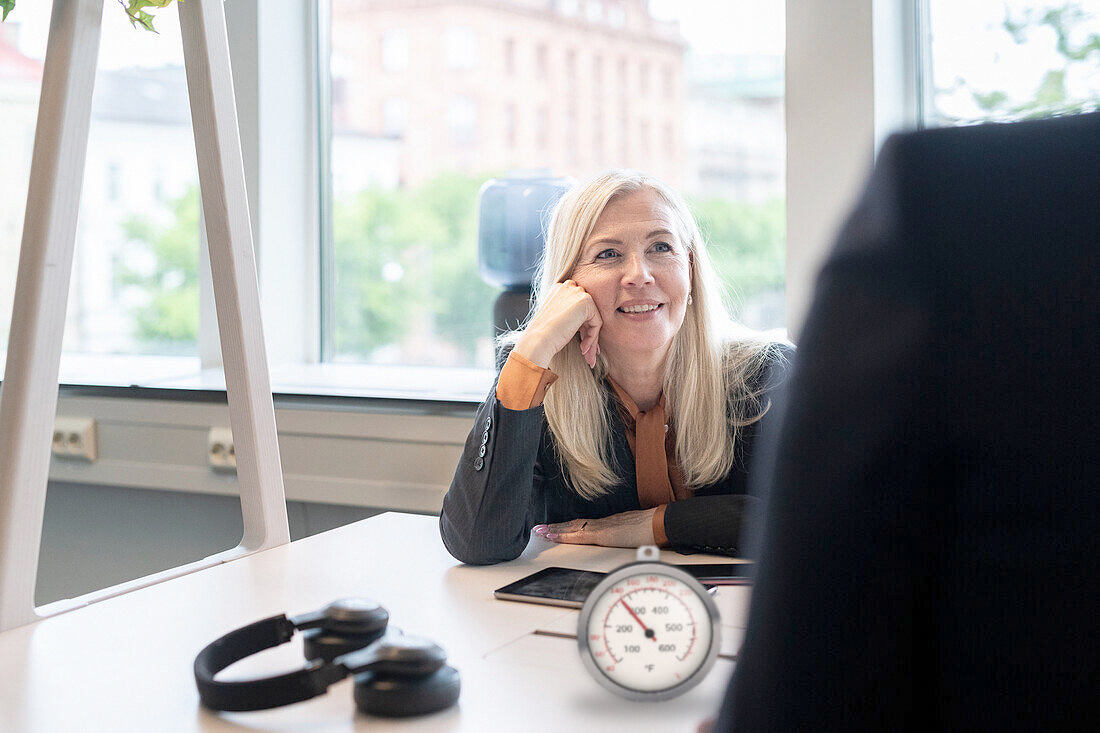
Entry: **280** °F
